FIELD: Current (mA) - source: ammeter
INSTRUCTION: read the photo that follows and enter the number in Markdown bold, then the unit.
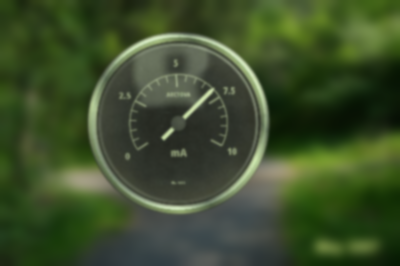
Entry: **7** mA
